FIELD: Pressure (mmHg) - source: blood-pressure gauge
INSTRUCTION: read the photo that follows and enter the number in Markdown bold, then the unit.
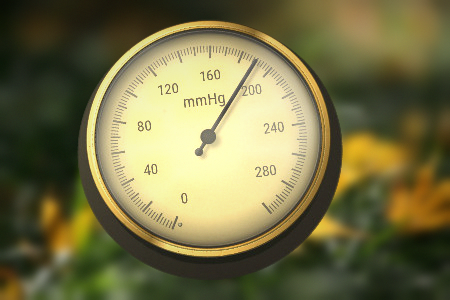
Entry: **190** mmHg
